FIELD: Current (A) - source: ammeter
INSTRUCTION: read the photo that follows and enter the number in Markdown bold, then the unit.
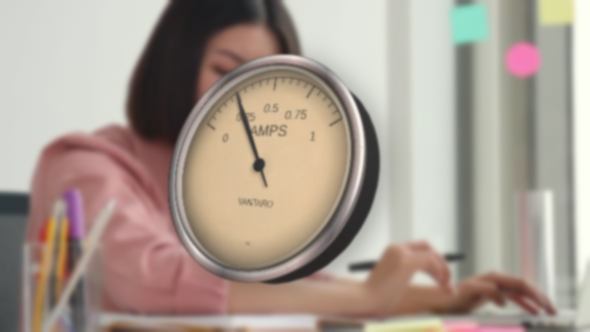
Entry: **0.25** A
